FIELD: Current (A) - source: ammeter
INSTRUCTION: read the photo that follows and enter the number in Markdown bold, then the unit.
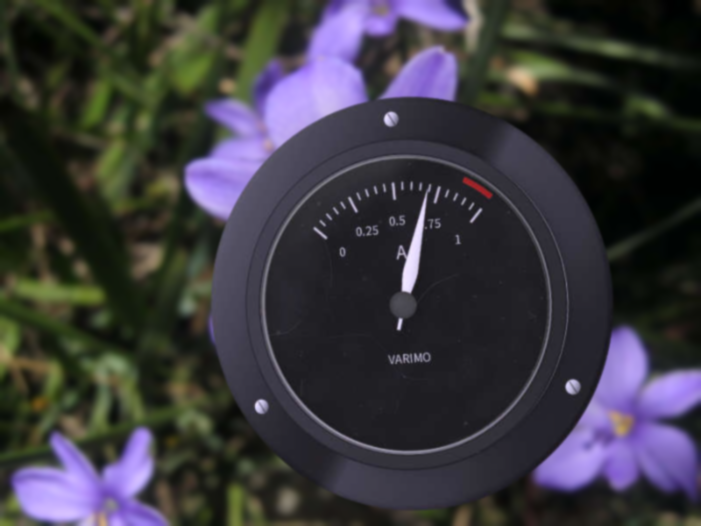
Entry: **0.7** A
